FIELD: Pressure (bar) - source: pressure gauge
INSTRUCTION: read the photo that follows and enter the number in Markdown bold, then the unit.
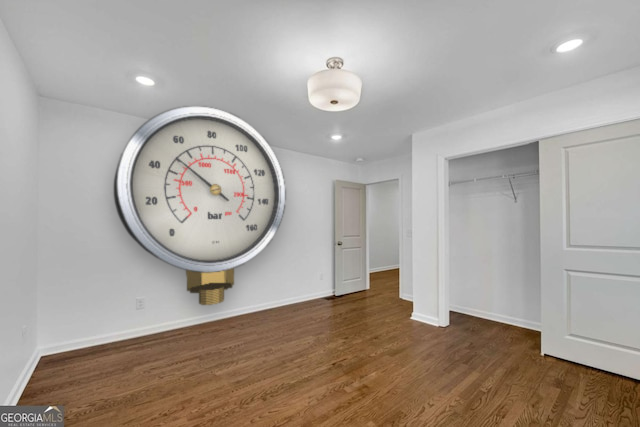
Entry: **50** bar
